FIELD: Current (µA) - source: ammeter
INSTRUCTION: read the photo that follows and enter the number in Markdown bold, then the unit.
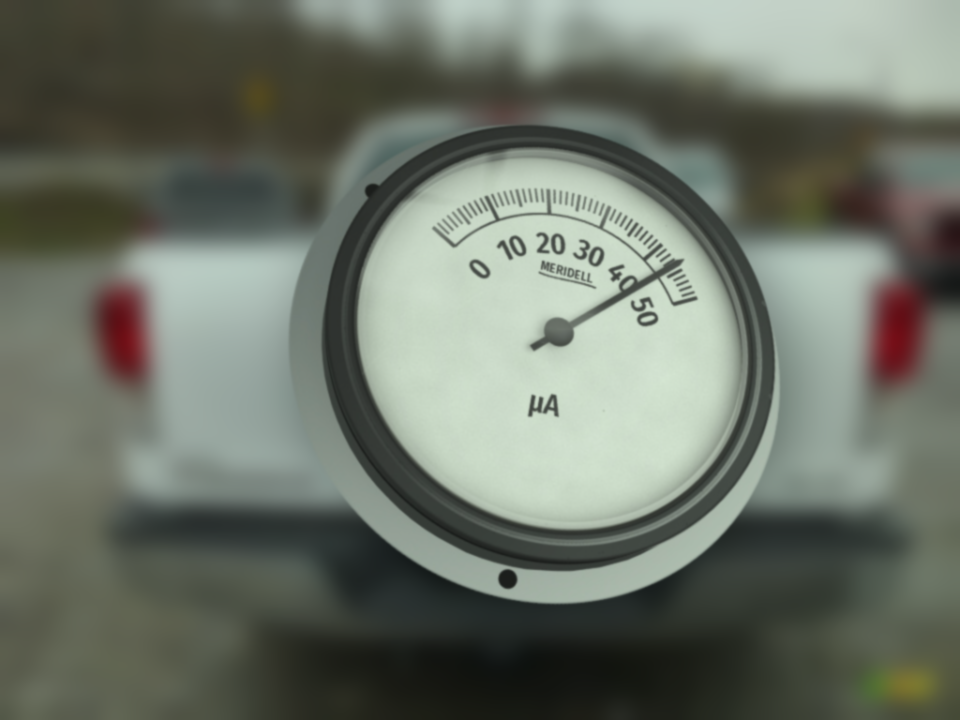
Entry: **44** µA
